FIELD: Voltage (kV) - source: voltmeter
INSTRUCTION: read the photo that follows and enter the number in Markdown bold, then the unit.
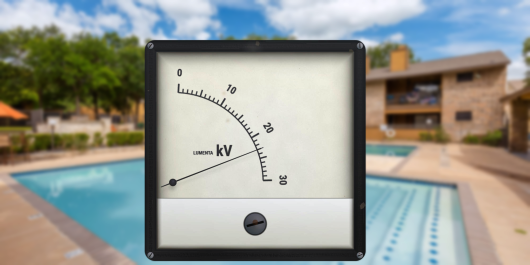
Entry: **23** kV
